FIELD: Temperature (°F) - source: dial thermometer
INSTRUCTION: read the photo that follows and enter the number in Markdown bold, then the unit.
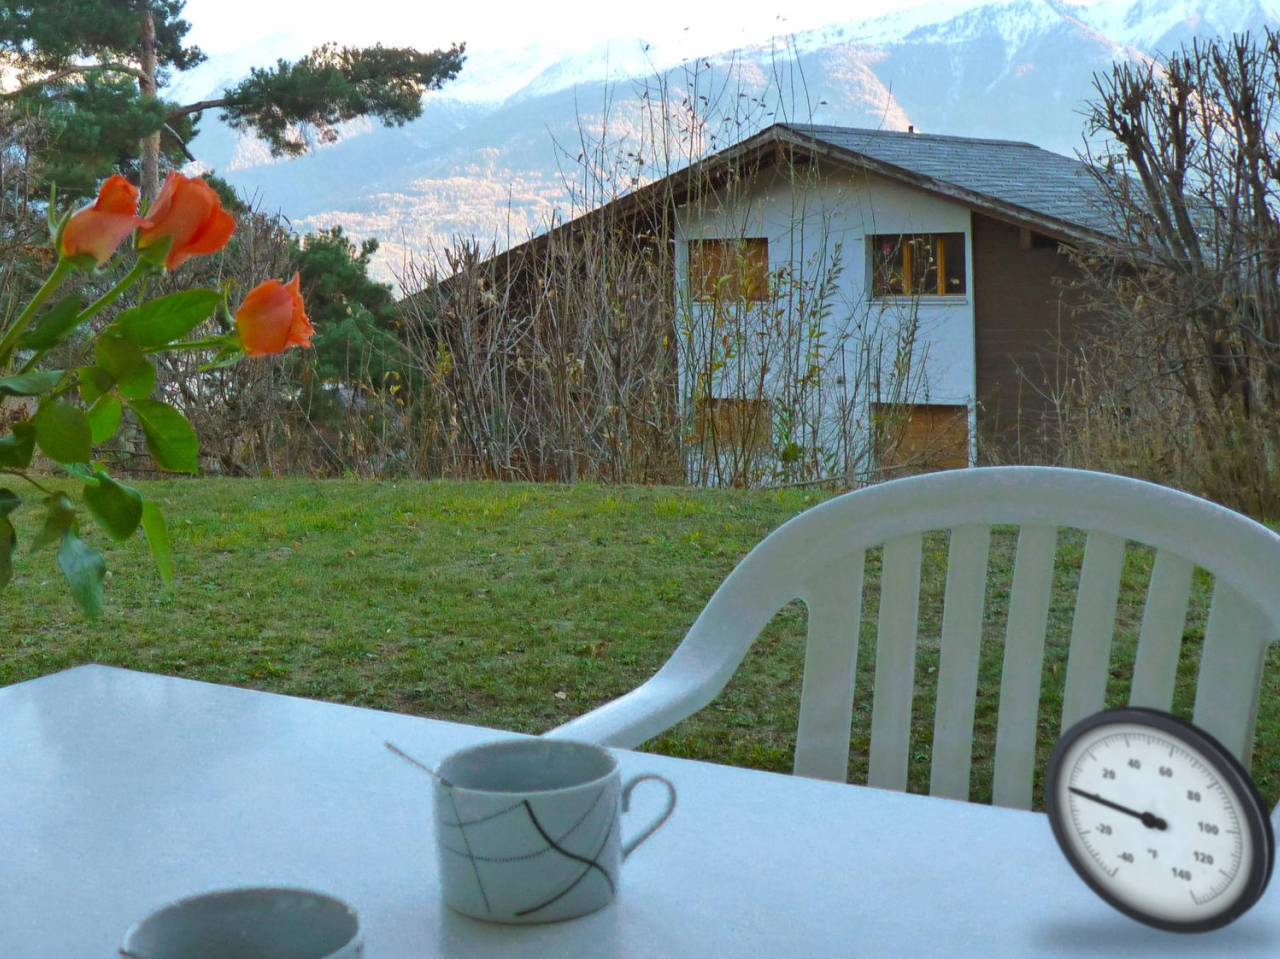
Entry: **0** °F
